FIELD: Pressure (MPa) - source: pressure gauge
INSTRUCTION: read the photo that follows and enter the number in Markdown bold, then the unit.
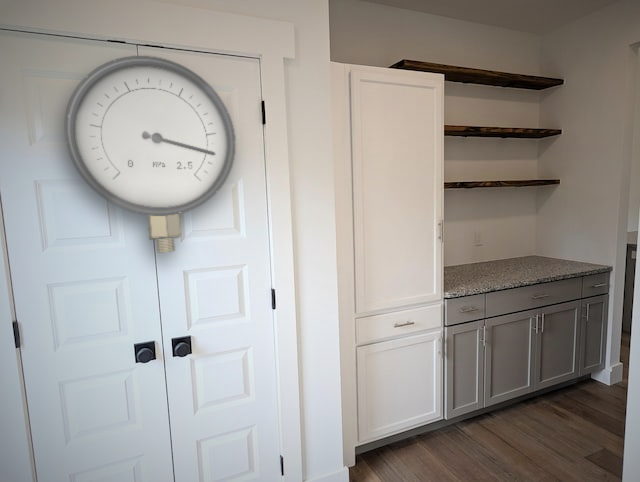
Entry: **2.2** MPa
